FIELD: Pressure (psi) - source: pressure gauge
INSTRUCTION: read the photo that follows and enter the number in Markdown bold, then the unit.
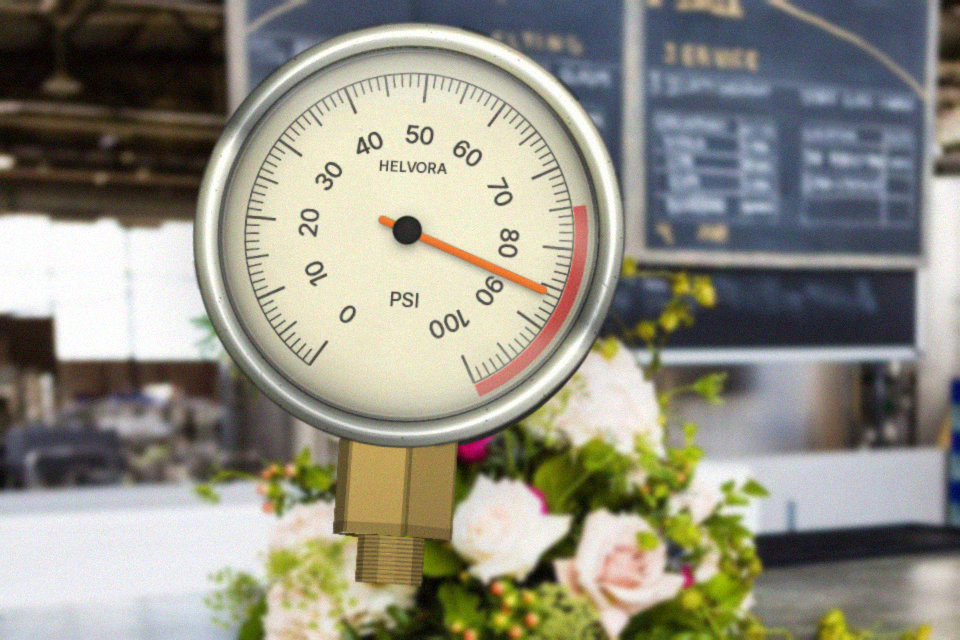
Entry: **86** psi
